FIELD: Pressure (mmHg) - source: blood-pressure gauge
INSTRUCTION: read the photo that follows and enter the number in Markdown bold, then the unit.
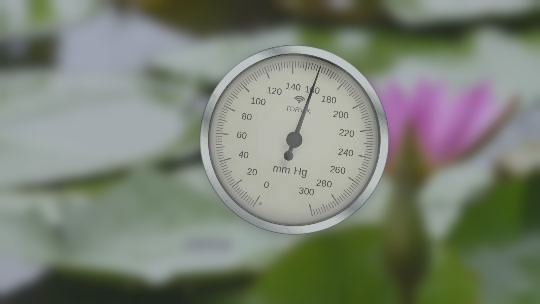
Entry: **160** mmHg
